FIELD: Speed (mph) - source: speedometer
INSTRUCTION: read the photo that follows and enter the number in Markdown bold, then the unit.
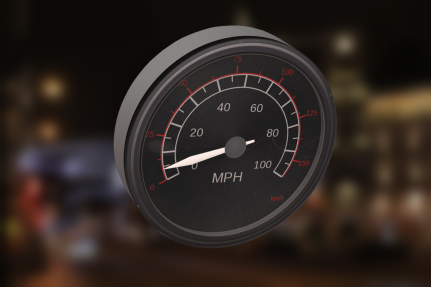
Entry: **5** mph
